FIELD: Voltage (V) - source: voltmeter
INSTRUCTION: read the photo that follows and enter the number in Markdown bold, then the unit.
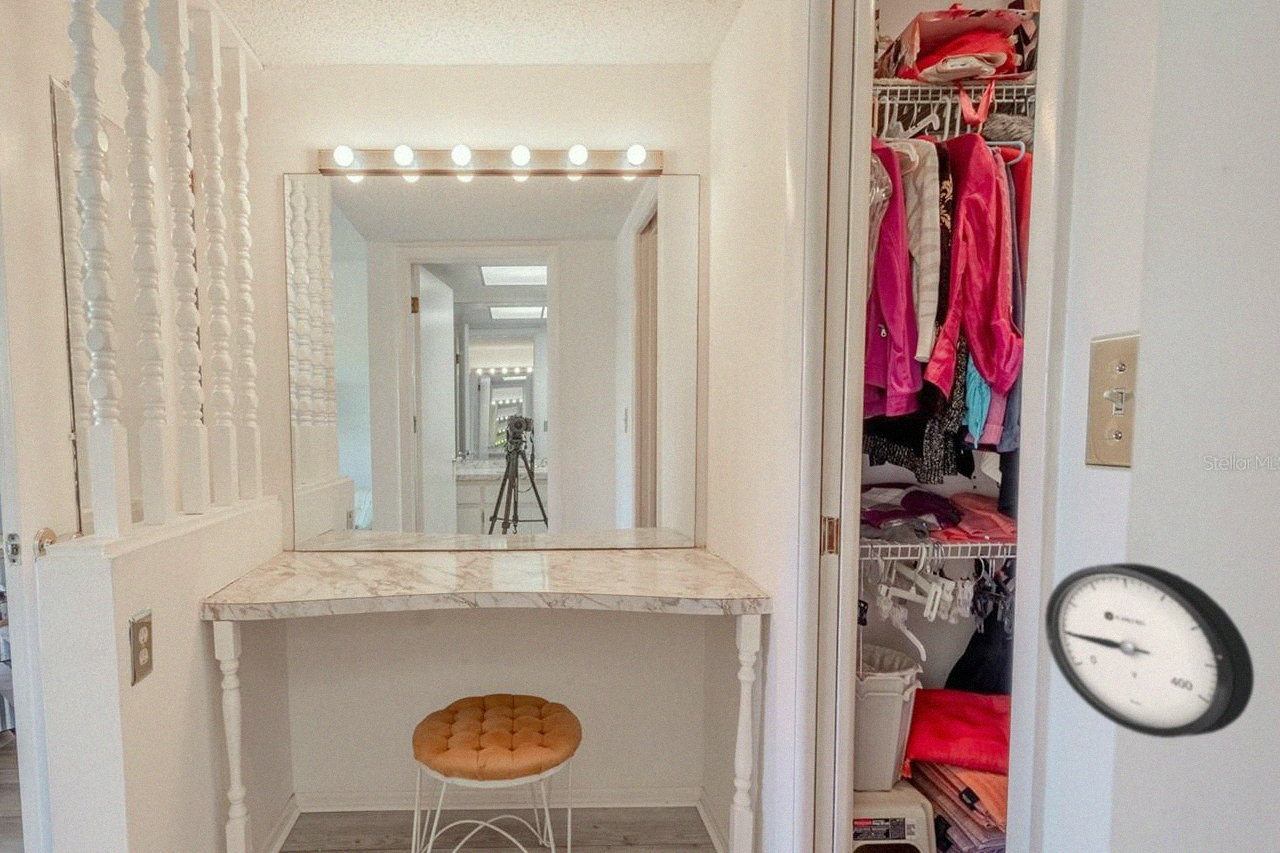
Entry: **50** V
